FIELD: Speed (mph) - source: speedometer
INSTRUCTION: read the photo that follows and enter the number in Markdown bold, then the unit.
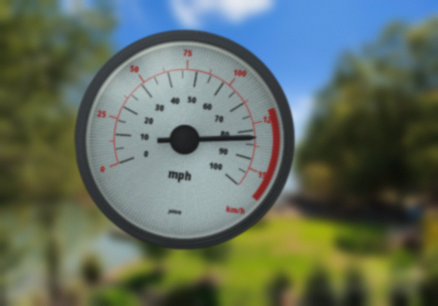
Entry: **82.5** mph
